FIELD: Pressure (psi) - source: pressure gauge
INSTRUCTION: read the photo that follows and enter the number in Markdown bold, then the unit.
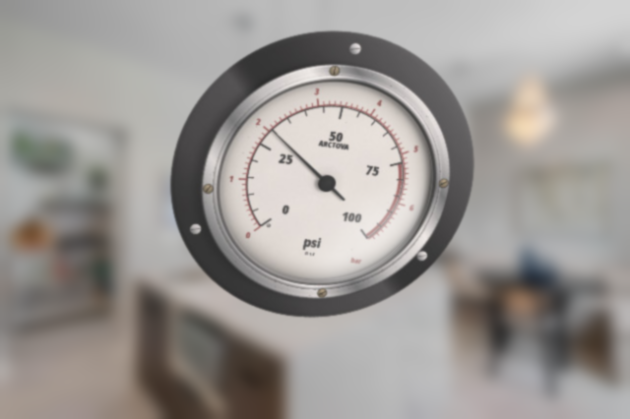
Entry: **30** psi
